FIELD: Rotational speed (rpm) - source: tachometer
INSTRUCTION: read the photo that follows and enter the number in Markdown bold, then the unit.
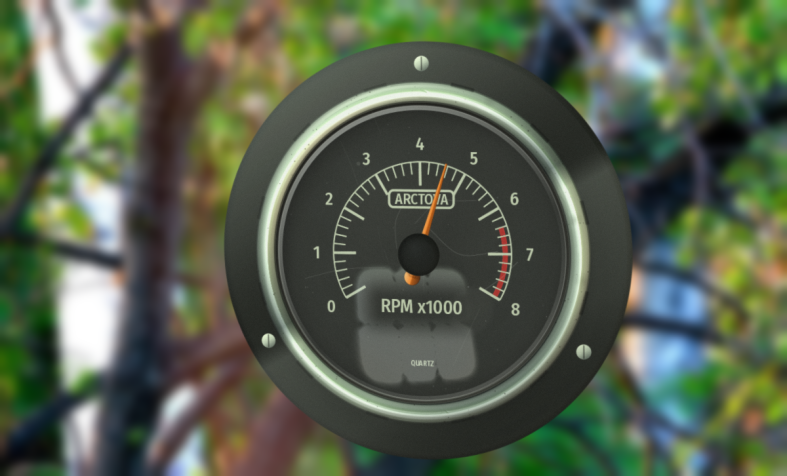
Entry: **4600** rpm
